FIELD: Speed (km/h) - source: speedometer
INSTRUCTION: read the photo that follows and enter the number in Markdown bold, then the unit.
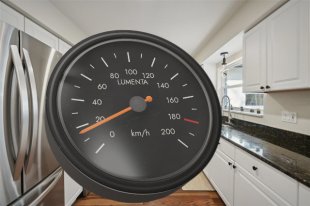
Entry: **15** km/h
